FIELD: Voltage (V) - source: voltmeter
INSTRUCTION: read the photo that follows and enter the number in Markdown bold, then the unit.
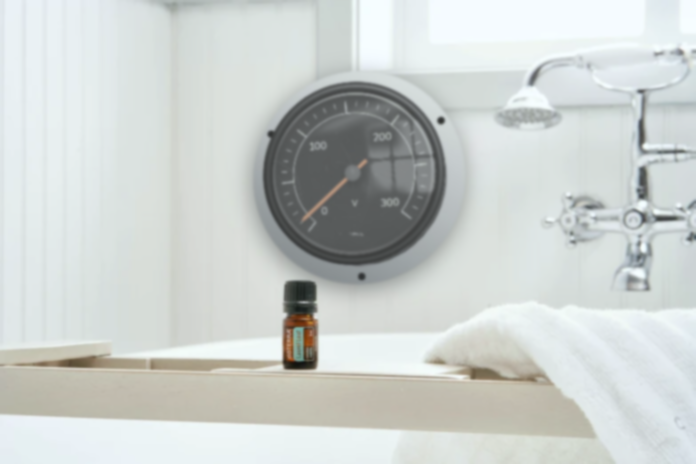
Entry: **10** V
